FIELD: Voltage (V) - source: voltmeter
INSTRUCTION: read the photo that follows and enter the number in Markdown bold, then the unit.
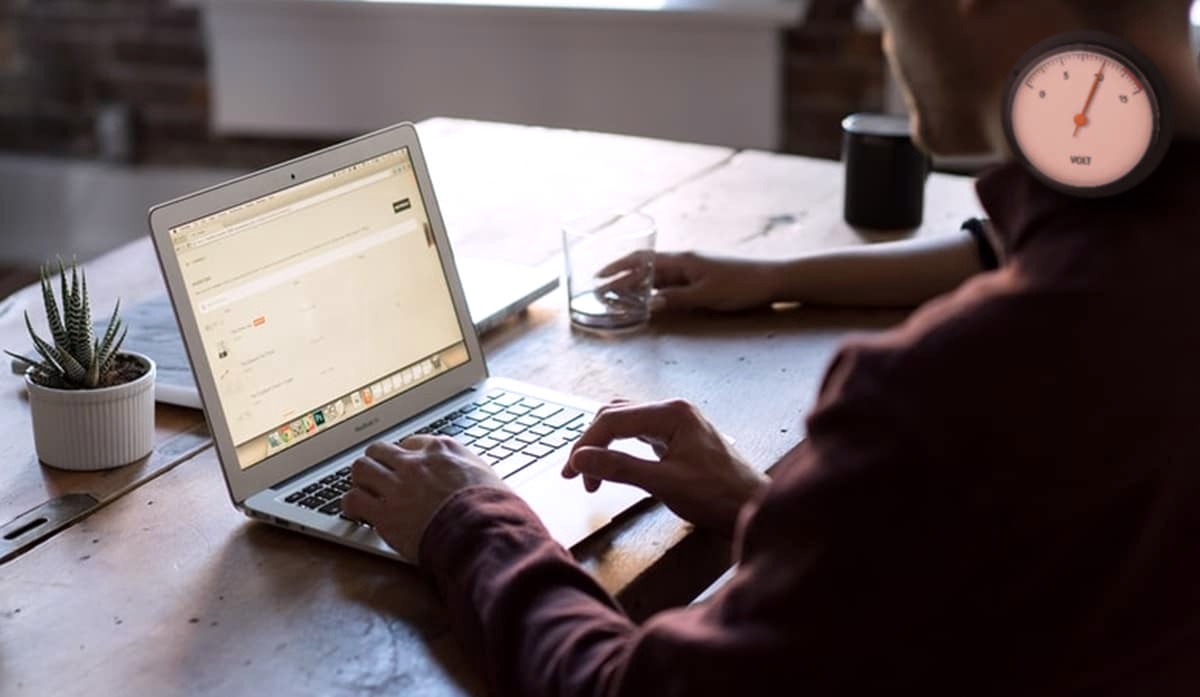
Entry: **10** V
